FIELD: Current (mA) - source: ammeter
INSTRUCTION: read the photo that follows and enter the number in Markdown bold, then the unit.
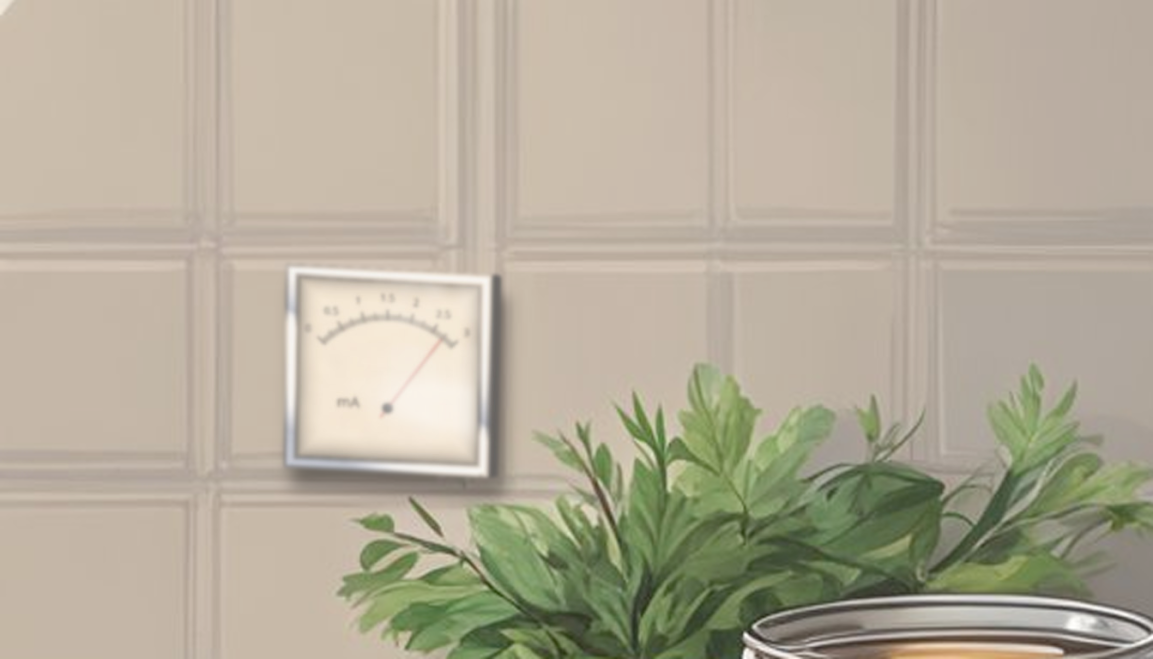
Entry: **2.75** mA
